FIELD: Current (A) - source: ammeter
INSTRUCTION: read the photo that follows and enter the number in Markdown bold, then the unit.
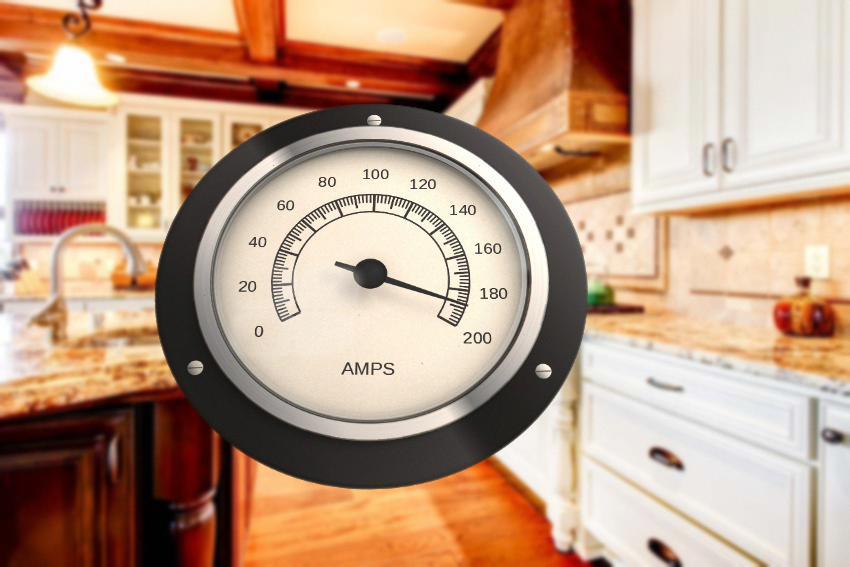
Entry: **190** A
